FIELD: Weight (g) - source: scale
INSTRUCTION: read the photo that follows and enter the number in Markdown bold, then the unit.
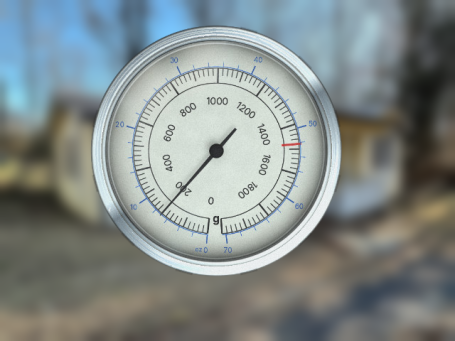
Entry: **200** g
